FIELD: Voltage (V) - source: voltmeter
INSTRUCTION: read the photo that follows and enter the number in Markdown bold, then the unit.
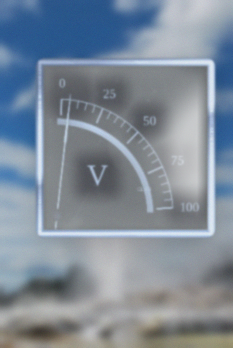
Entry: **5** V
